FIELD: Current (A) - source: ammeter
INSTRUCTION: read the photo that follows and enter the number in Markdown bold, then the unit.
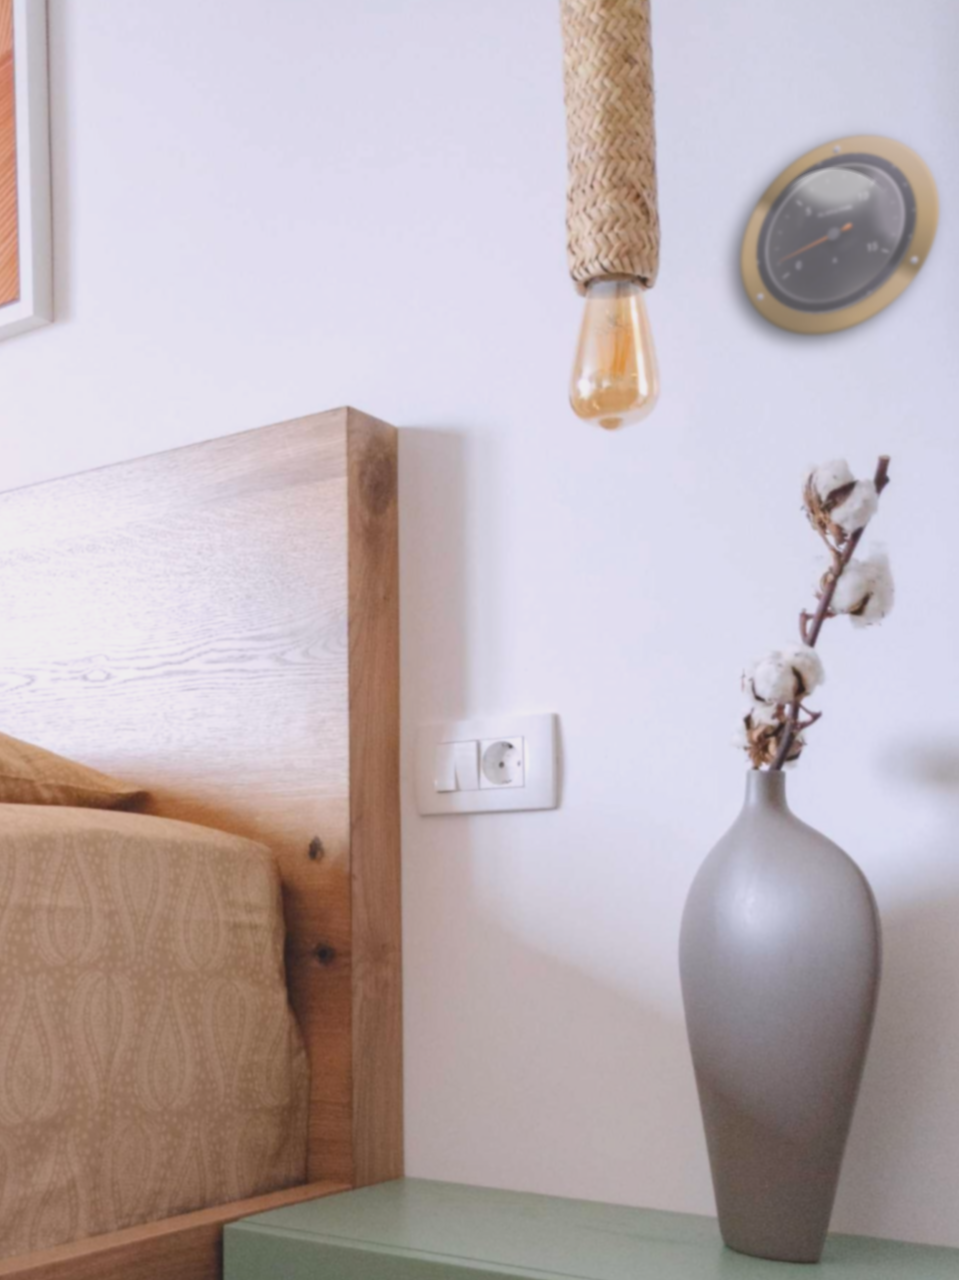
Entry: **1** A
